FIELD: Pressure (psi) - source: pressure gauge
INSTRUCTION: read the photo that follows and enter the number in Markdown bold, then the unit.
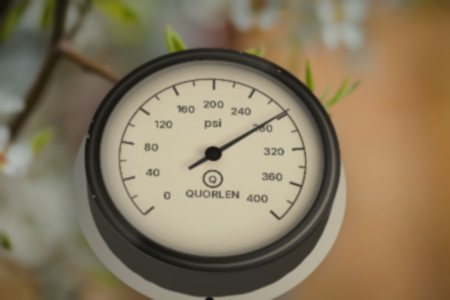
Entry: **280** psi
